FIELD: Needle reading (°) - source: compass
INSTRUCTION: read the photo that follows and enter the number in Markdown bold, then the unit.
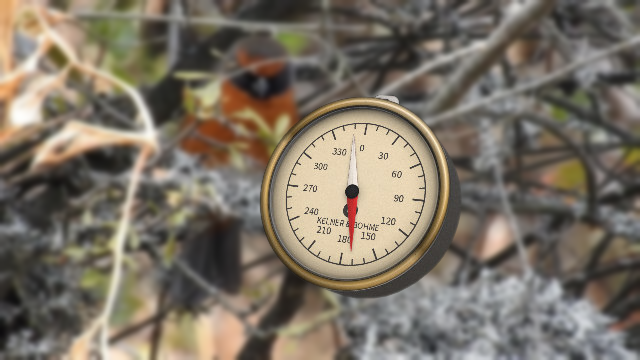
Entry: **170** °
